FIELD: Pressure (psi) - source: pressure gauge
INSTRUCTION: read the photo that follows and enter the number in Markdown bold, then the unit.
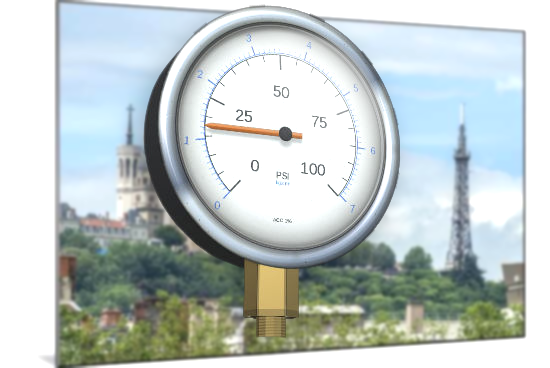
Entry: **17.5** psi
